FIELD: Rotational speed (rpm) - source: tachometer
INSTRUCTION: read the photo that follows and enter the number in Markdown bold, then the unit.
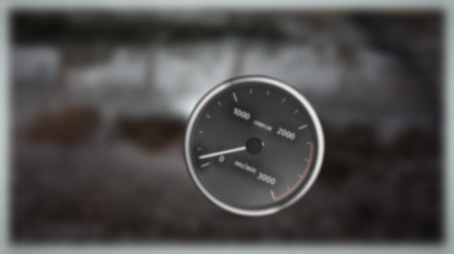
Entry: **100** rpm
